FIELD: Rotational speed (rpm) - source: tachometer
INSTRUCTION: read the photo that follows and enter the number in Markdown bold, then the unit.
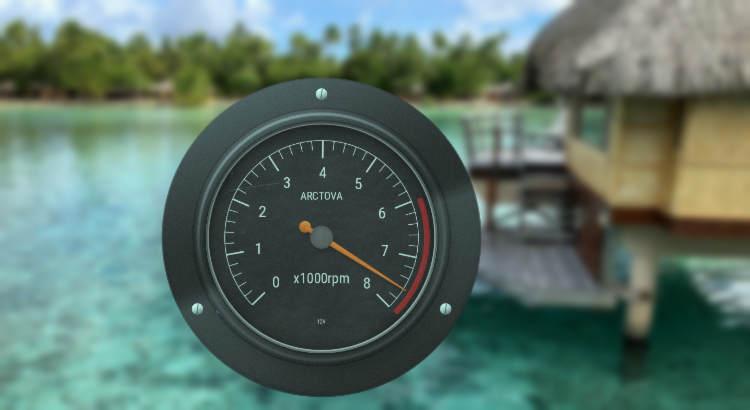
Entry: **7600** rpm
